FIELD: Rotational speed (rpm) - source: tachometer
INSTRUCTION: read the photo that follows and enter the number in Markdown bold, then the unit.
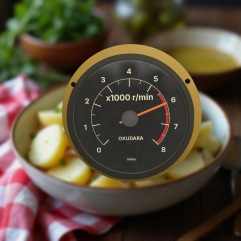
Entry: **6000** rpm
